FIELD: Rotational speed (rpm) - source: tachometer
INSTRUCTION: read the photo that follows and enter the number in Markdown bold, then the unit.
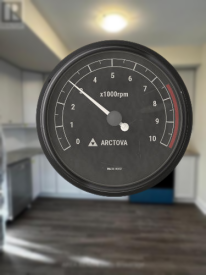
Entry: **3000** rpm
